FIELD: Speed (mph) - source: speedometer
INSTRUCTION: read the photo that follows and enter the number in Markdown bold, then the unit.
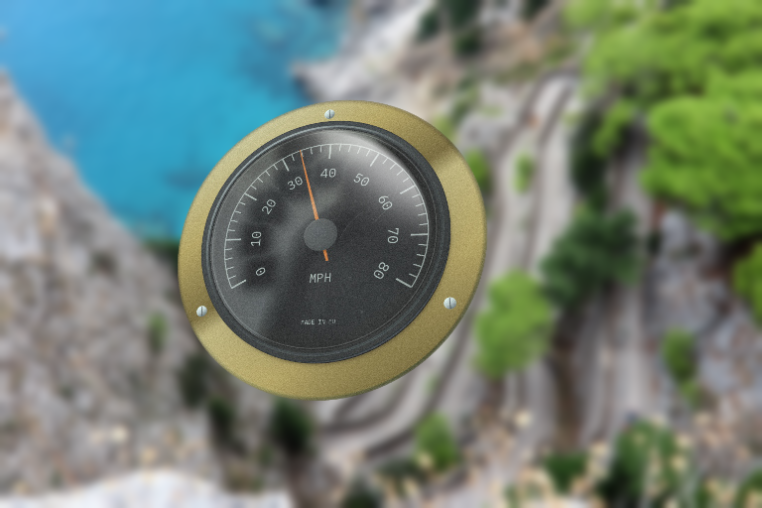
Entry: **34** mph
